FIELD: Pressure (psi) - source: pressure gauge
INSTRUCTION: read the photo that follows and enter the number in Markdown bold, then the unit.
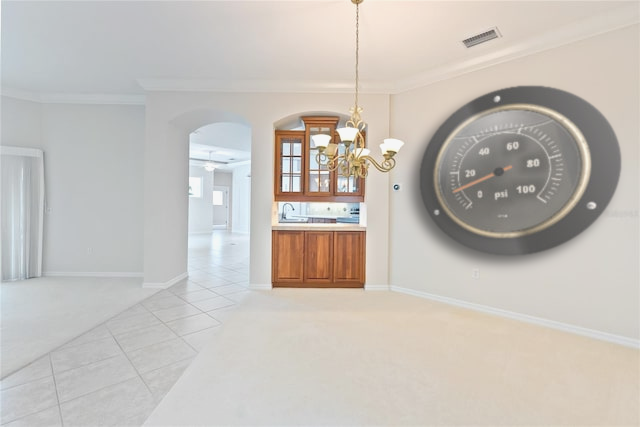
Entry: **10** psi
